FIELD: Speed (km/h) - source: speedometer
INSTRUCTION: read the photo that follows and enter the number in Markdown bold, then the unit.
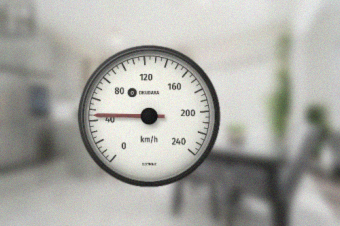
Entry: **45** km/h
